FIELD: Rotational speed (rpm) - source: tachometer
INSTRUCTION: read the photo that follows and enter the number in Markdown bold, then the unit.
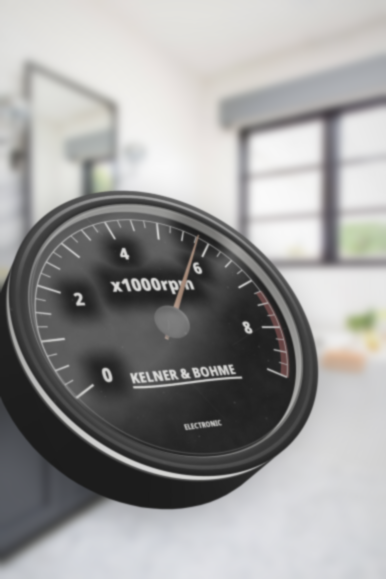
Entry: **5750** rpm
